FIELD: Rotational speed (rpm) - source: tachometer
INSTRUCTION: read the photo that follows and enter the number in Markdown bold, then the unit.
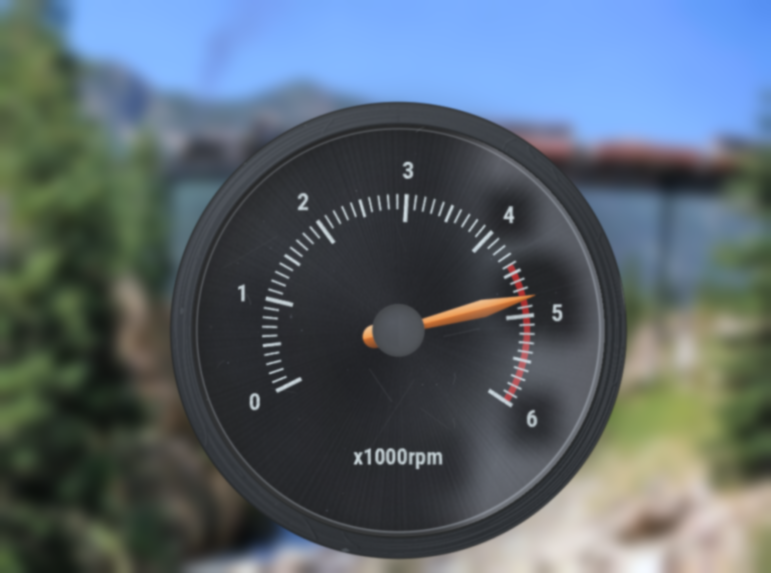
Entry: **4800** rpm
